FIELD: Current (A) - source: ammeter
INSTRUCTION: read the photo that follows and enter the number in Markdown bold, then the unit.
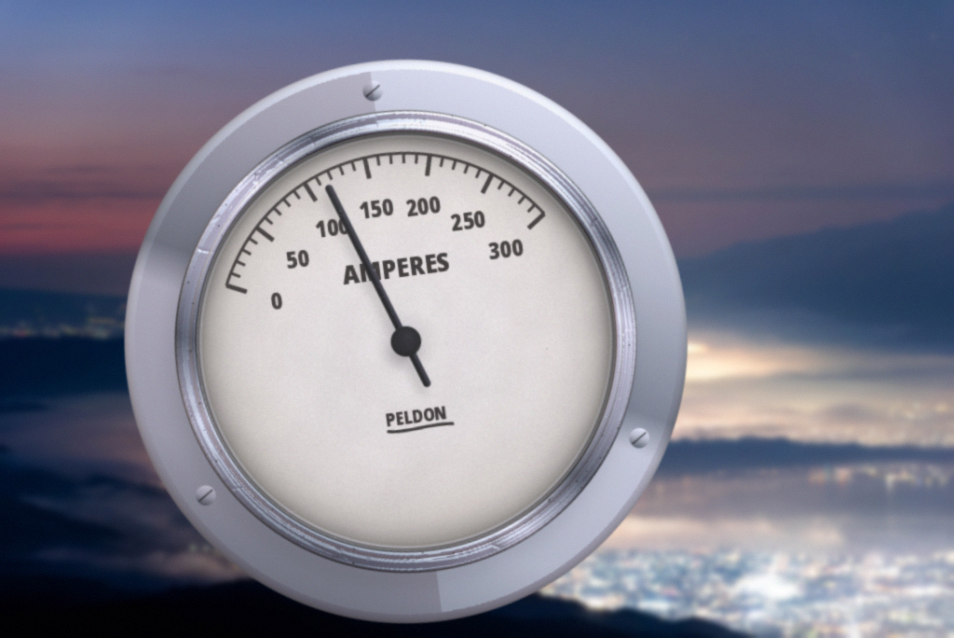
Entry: **115** A
